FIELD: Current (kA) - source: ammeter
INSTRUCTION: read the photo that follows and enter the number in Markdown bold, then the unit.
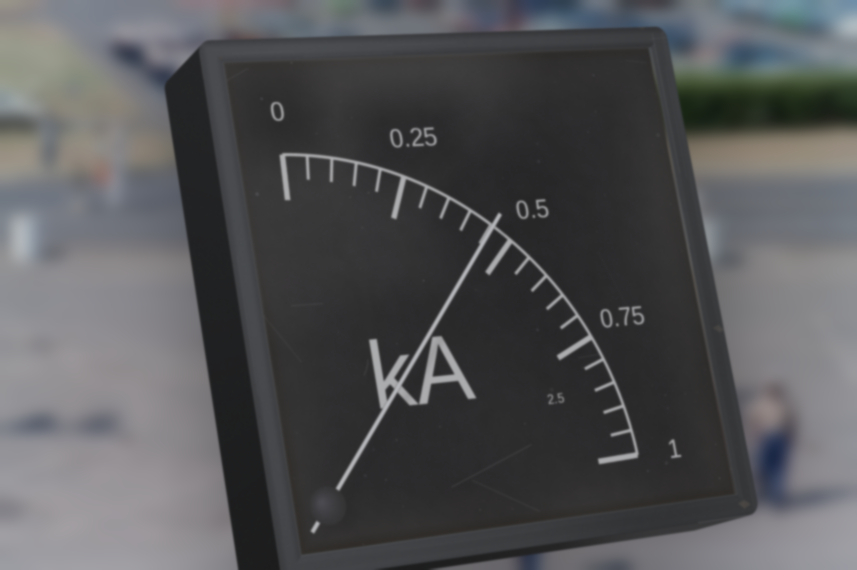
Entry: **0.45** kA
